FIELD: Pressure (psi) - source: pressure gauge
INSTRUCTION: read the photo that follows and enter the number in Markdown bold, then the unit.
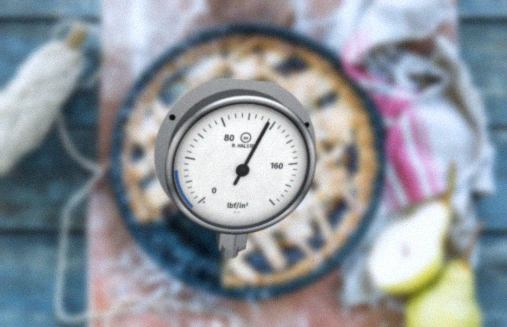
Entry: **115** psi
